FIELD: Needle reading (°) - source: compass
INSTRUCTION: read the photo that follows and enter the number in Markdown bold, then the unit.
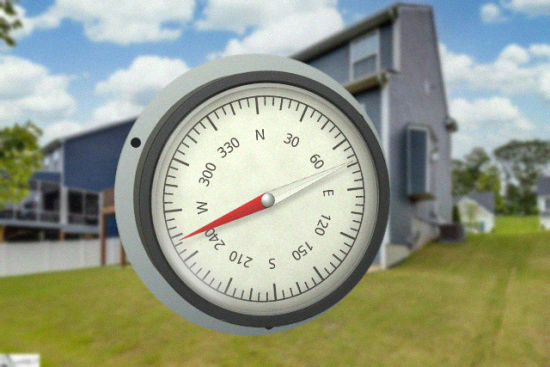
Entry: **252.5** °
